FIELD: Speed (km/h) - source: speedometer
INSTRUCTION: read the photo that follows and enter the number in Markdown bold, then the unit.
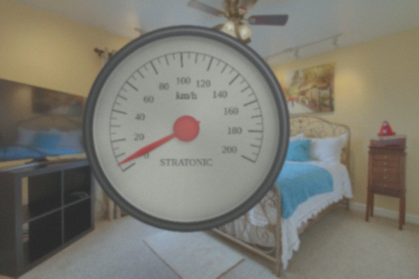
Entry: **5** km/h
